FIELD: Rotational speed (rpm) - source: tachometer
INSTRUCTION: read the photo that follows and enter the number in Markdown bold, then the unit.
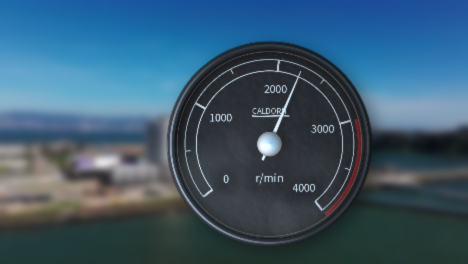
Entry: **2250** rpm
